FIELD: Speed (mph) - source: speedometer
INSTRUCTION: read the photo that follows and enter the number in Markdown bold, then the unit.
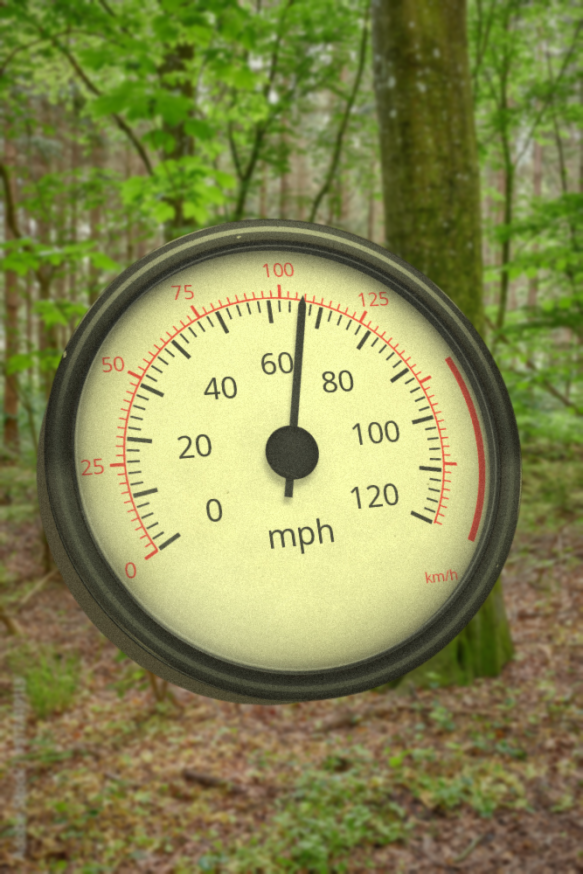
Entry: **66** mph
